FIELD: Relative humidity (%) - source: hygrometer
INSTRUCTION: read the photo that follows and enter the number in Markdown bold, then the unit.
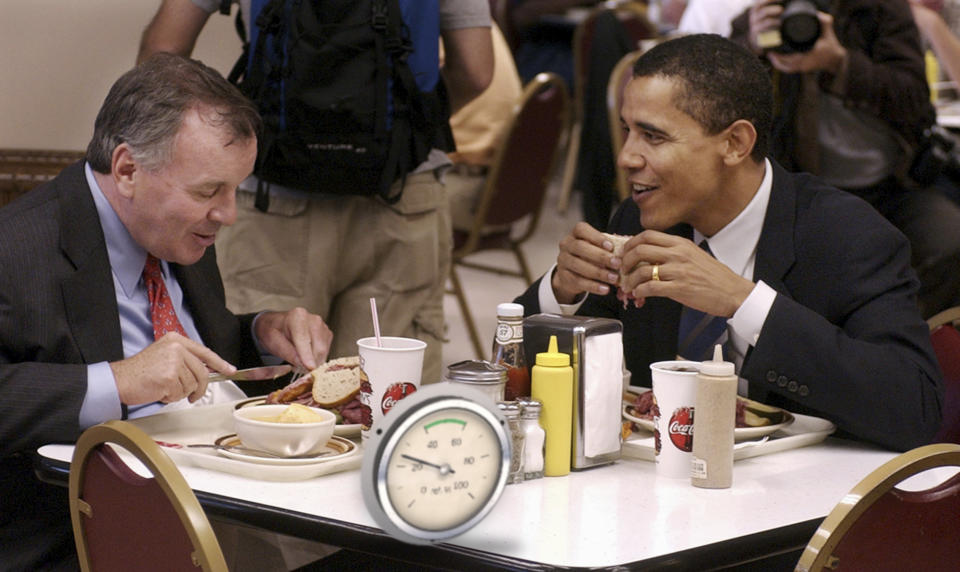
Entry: **25** %
